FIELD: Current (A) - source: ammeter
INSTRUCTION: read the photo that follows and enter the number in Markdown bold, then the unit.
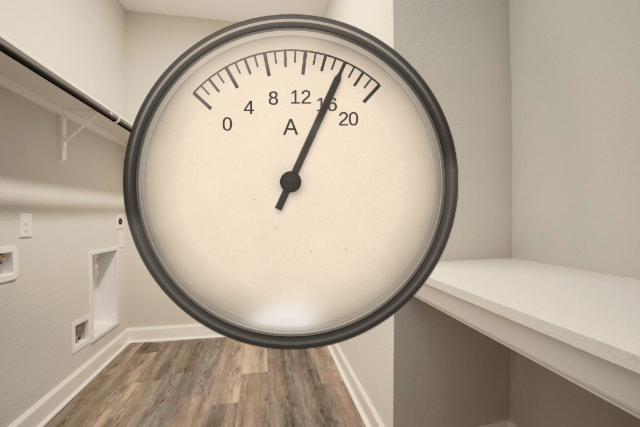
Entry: **16** A
